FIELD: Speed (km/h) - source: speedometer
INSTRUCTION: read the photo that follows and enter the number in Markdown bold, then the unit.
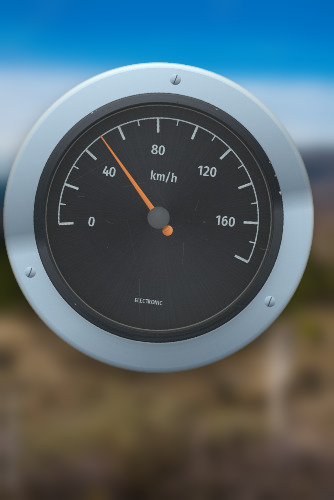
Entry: **50** km/h
